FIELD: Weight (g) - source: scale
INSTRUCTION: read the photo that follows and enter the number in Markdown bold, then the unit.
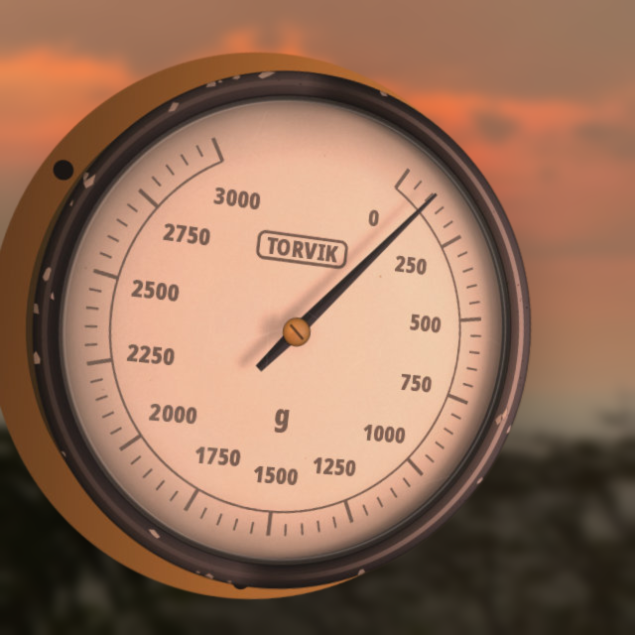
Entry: **100** g
